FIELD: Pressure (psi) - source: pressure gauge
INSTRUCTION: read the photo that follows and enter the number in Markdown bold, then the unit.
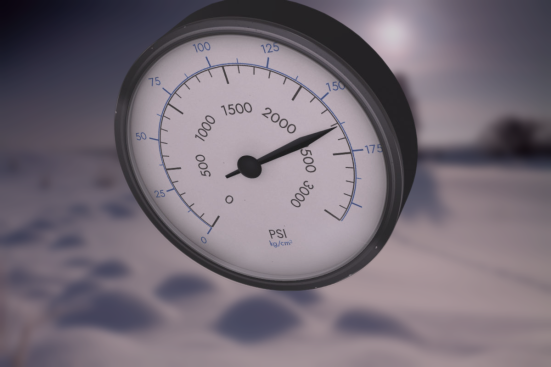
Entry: **2300** psi
